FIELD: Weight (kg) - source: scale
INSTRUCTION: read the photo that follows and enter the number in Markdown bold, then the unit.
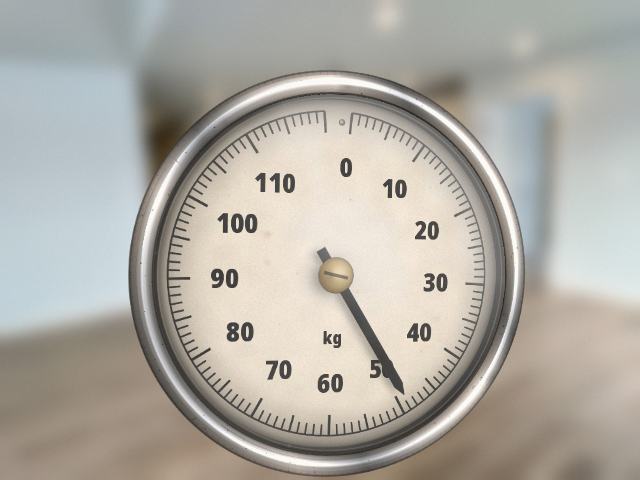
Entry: **49** kg
